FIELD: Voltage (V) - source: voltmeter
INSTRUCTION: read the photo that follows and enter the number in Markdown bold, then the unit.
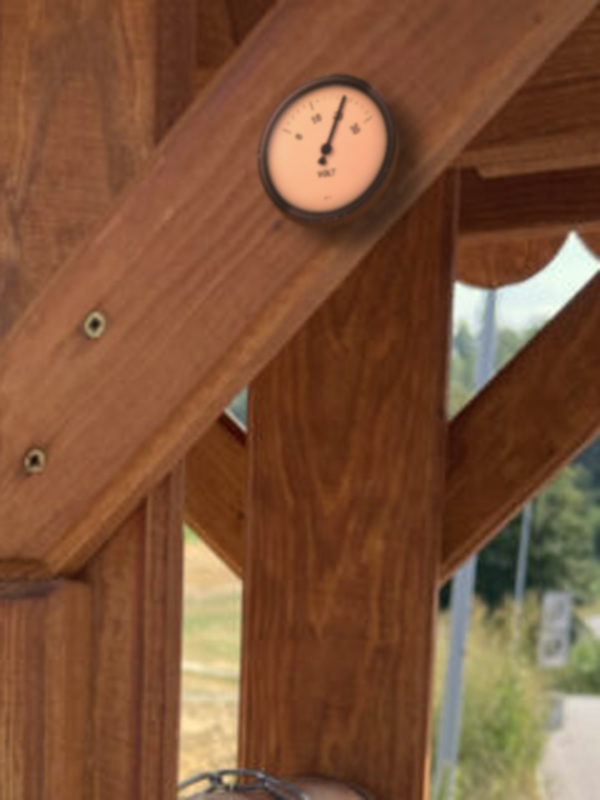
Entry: **20** V
